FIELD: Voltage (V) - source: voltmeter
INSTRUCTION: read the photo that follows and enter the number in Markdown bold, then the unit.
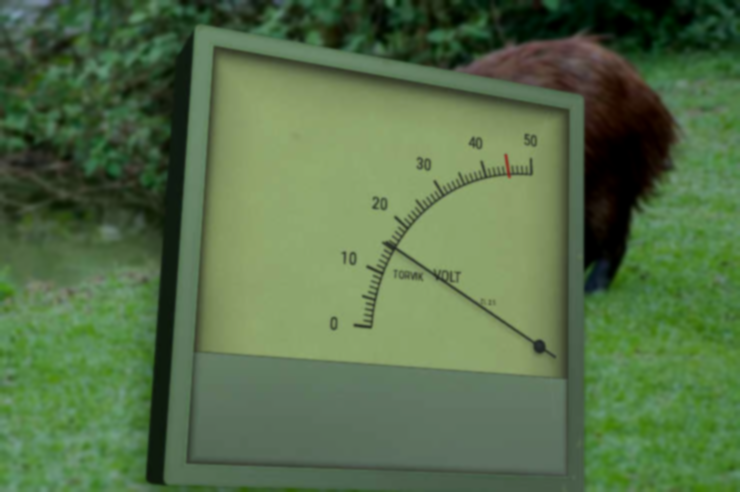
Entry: **15** V
